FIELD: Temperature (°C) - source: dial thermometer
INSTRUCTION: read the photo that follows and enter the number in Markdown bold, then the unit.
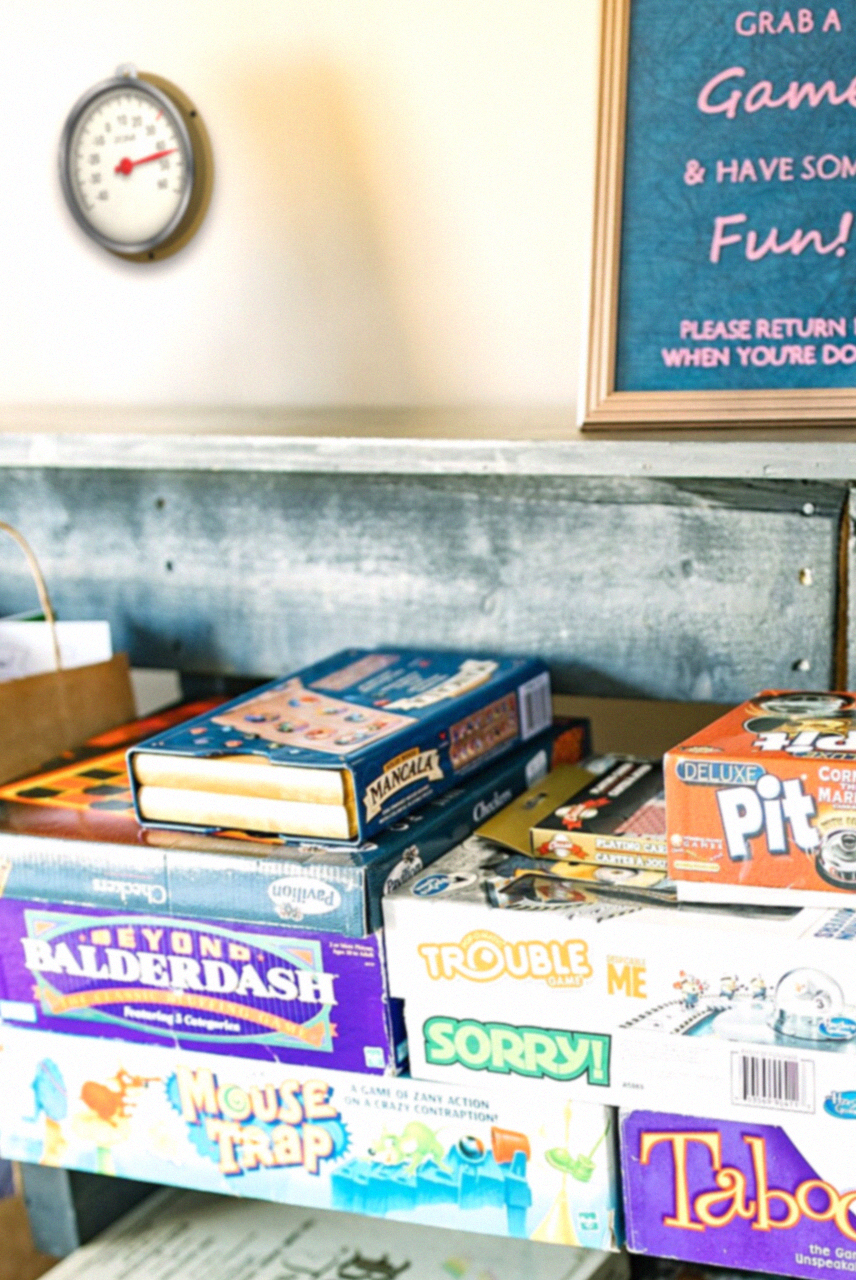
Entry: **45** °C
